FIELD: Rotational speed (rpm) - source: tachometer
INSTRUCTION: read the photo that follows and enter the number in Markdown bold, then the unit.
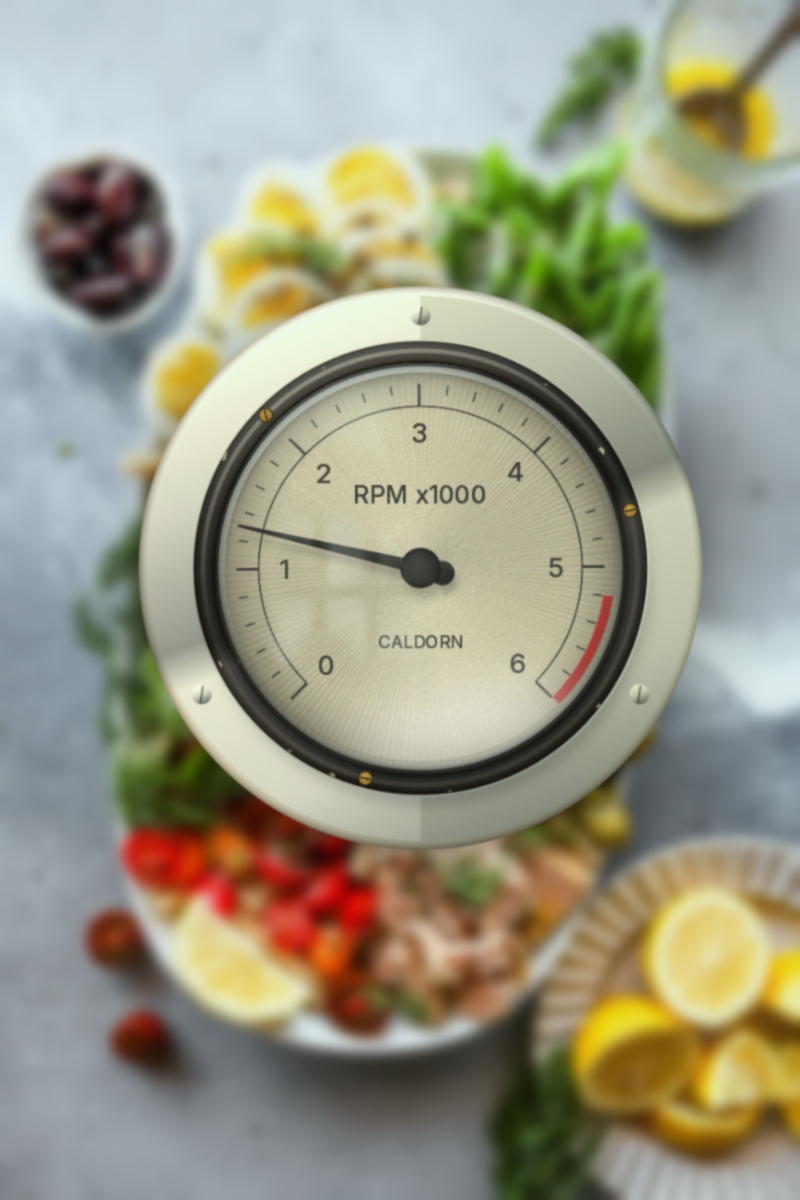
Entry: **1300** rpm
